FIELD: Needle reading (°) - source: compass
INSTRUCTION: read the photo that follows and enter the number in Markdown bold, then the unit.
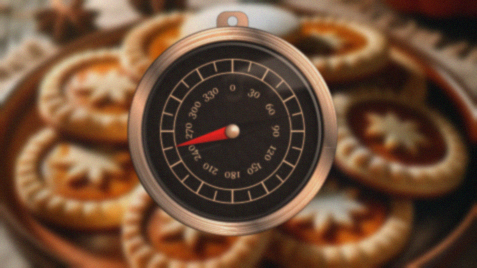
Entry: **255** °
